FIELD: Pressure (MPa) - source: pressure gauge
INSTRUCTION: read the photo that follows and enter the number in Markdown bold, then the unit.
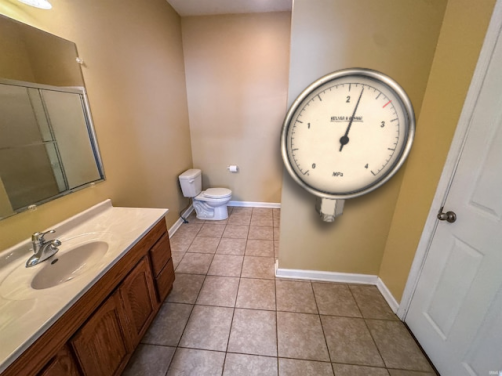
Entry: **2.2** MPa
